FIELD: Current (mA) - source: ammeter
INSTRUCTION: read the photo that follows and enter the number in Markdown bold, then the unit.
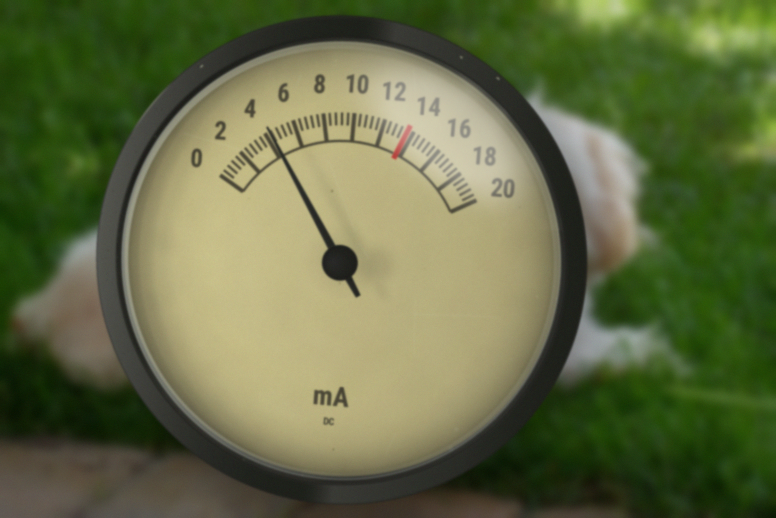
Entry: **4.4** mA
